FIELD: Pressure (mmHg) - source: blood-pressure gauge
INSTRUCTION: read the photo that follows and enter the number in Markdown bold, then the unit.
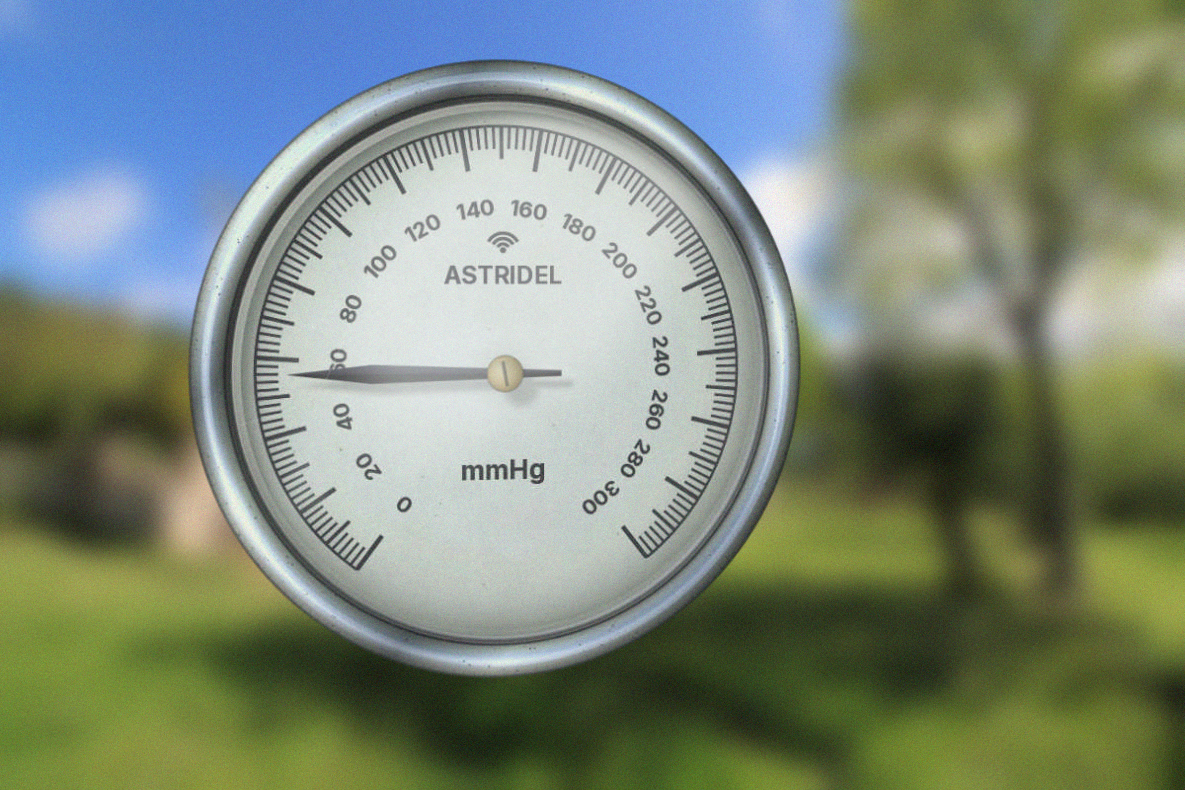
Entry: **56** mmHg
